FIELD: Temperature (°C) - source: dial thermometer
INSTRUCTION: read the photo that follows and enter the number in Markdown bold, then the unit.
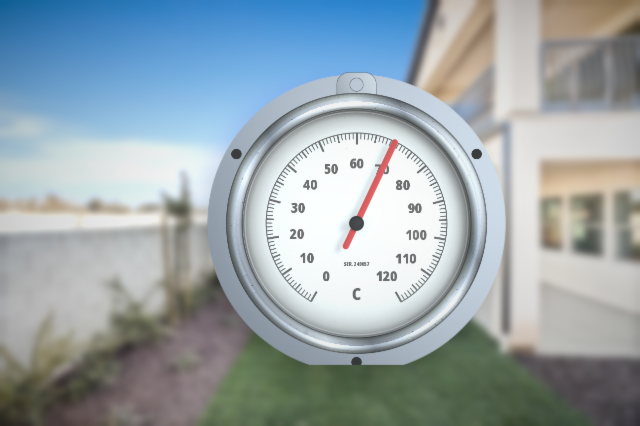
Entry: **70** °C
